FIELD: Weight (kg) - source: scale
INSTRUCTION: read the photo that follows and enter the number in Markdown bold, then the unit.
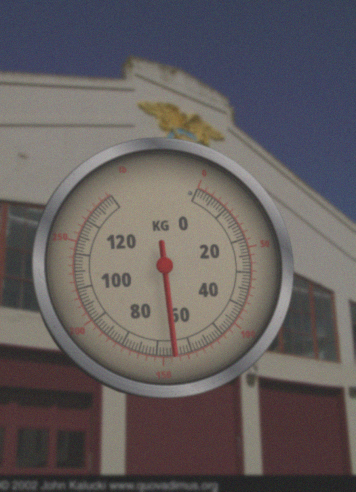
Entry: **65** kg
